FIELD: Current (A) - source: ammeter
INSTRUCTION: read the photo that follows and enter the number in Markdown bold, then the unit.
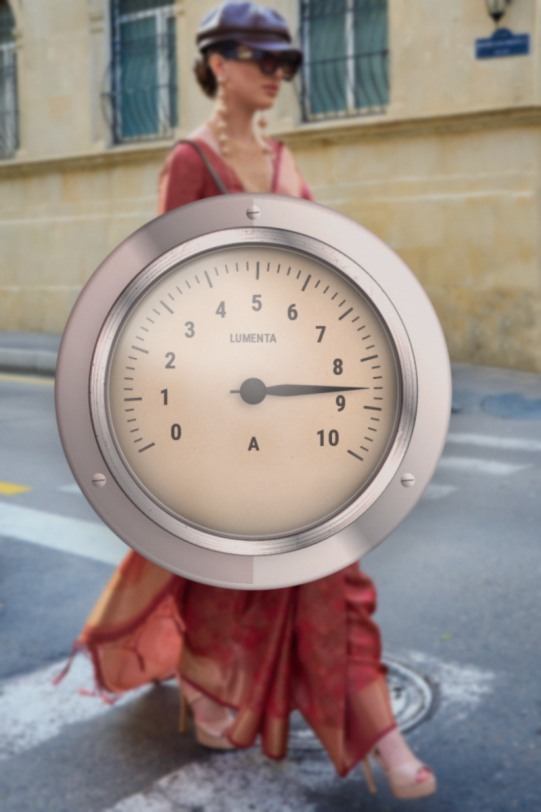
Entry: **8.6** A
